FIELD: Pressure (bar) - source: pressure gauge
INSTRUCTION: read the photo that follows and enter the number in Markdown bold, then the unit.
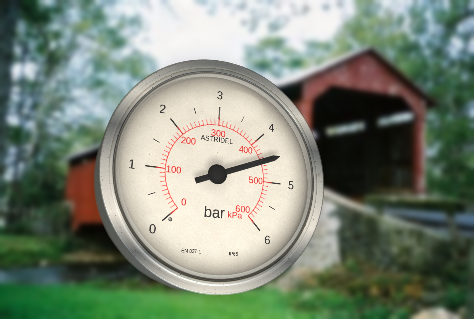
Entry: **4.5** bar
